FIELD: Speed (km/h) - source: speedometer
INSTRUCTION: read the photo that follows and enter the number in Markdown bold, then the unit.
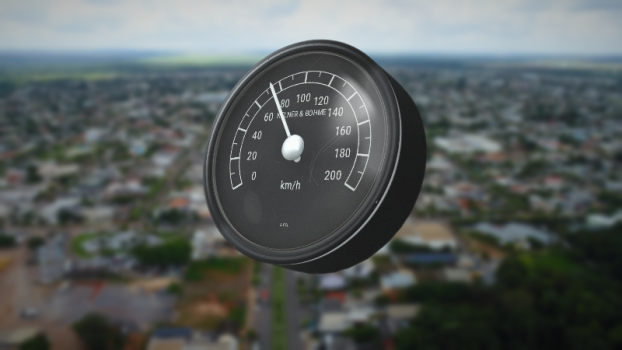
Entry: **75** km/h
